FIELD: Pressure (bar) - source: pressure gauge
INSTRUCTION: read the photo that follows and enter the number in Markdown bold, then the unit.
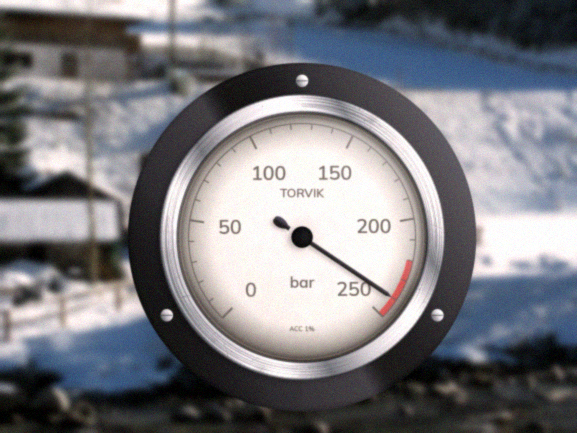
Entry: **240** bar
